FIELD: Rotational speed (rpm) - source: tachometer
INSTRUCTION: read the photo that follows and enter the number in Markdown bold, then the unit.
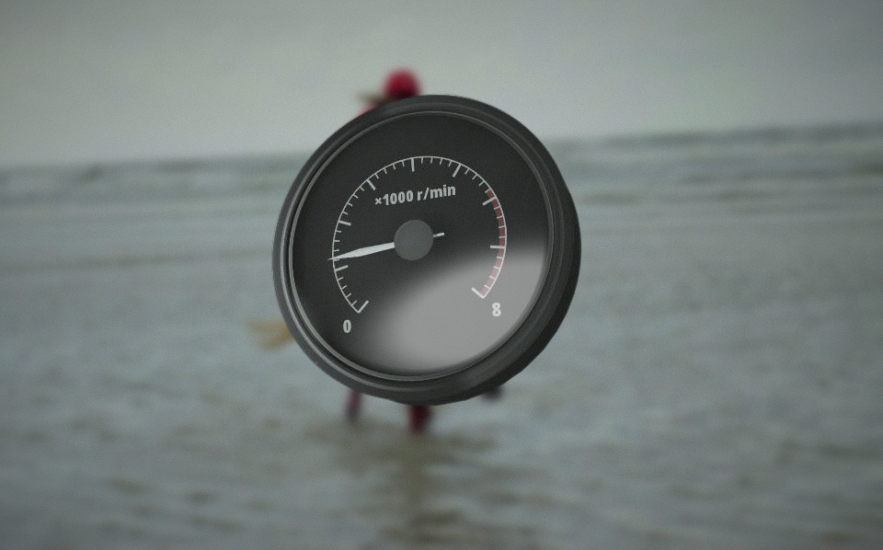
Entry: **1200** rpm
